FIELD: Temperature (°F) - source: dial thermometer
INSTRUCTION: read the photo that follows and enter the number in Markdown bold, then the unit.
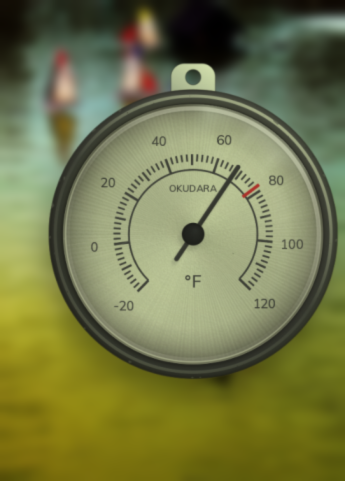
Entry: **68** °F
